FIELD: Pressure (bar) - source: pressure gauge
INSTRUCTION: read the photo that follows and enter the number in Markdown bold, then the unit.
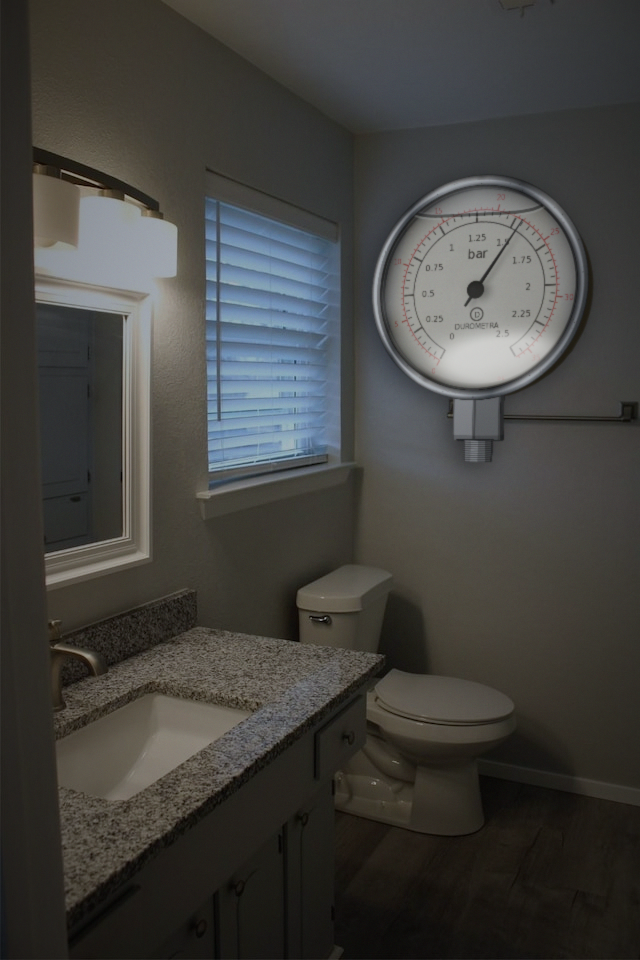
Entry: **1.55** bar
